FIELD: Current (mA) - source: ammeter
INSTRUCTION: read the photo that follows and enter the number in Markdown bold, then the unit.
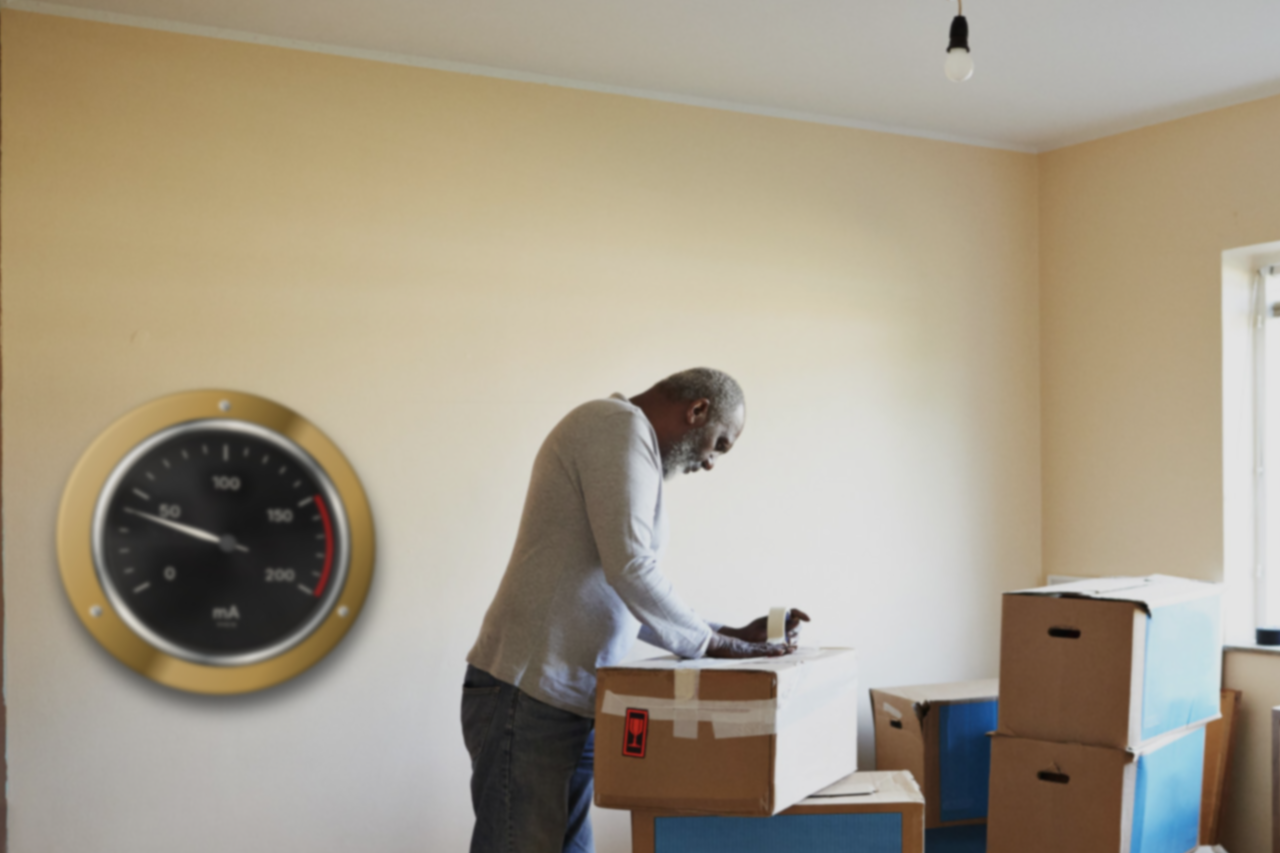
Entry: **40** mA
